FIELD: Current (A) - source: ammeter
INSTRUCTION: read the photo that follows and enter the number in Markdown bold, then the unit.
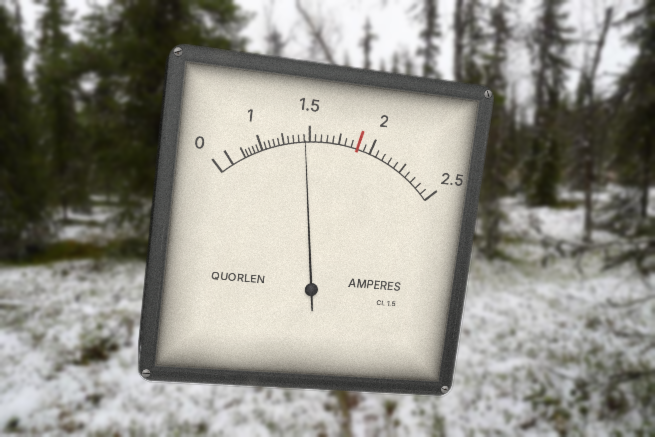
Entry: **1.45** A
